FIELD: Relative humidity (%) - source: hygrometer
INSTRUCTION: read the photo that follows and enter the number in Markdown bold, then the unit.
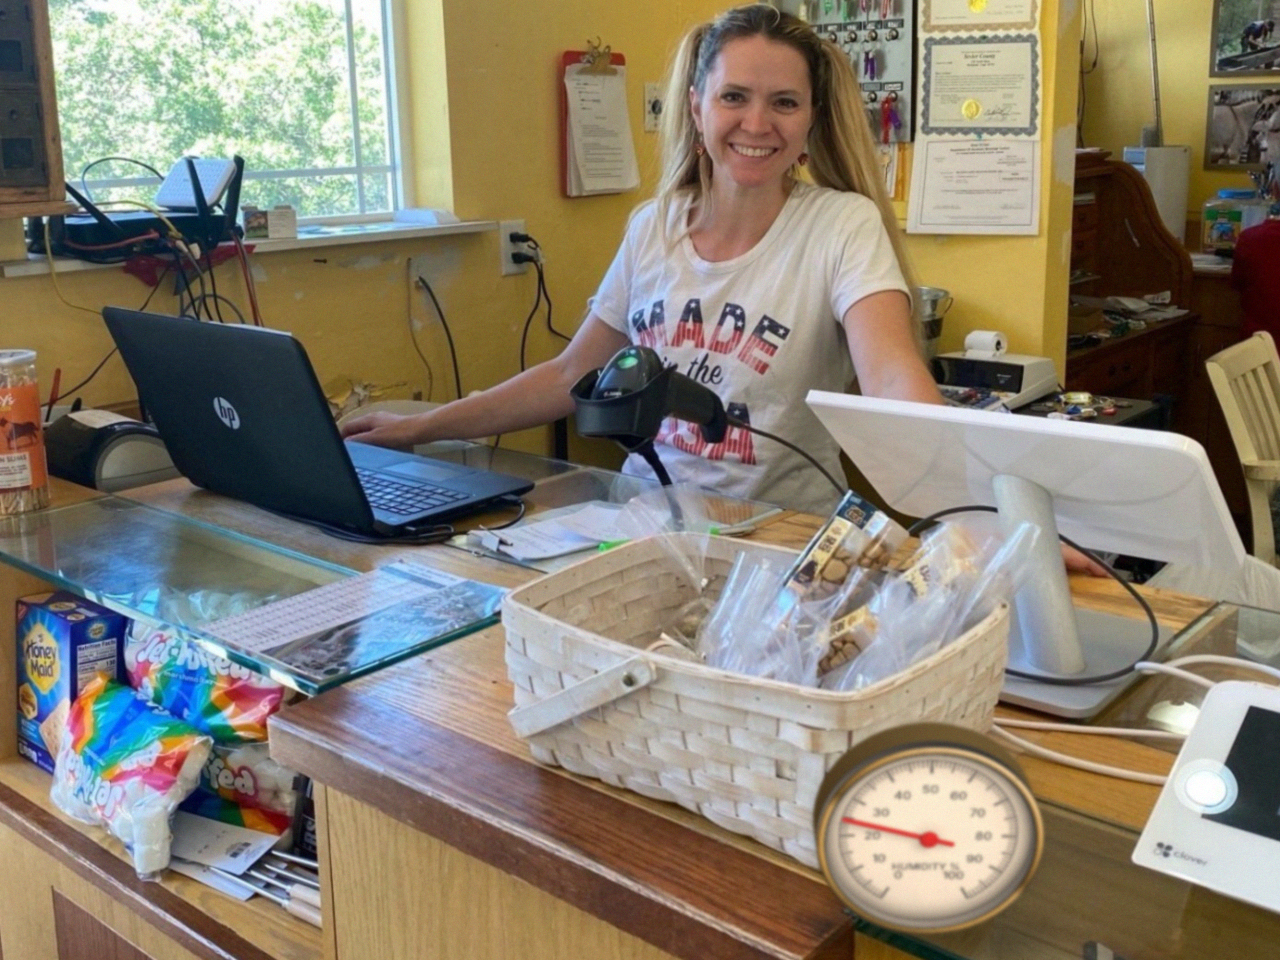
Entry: **25** %
